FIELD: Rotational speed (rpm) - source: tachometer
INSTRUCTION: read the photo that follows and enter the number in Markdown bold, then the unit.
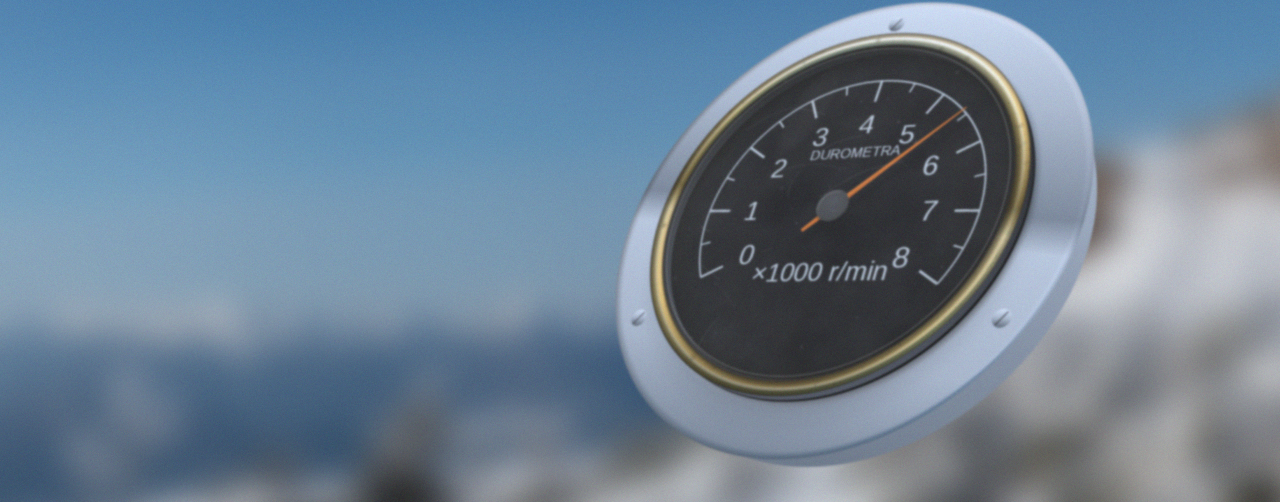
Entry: **5500** rpm
